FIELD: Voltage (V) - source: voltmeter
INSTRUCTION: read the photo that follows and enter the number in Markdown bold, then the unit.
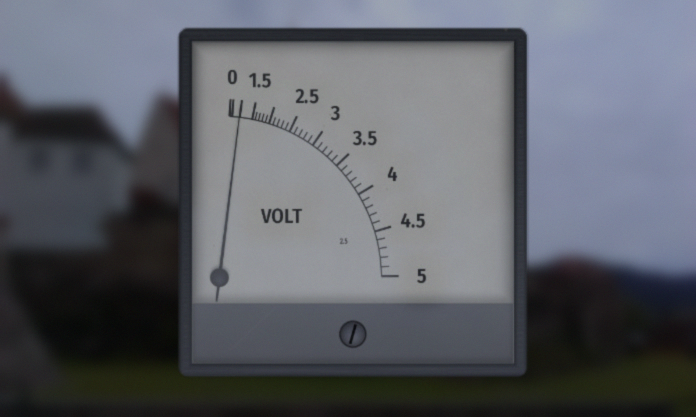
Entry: **1** V
